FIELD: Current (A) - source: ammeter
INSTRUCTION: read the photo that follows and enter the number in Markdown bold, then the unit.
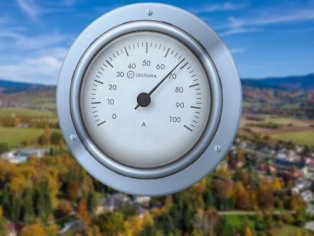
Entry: **68** A
